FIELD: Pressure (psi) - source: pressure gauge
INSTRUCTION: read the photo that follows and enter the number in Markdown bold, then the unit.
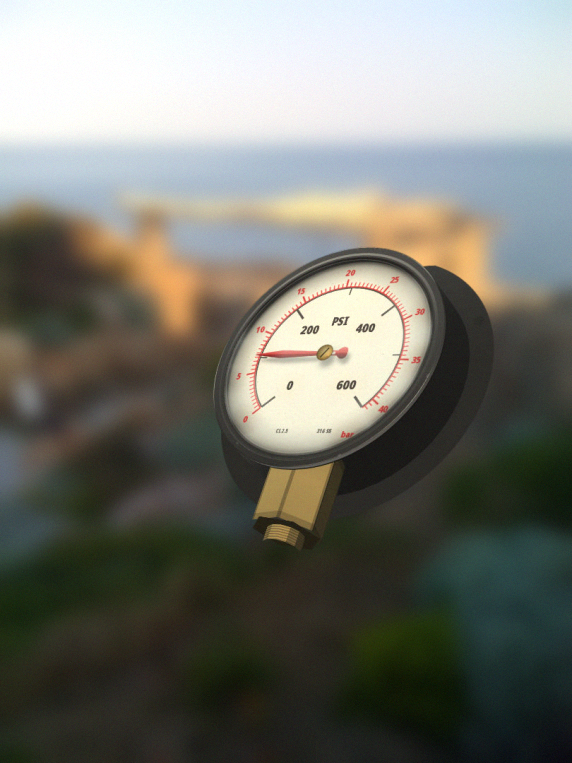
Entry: **100** psi
